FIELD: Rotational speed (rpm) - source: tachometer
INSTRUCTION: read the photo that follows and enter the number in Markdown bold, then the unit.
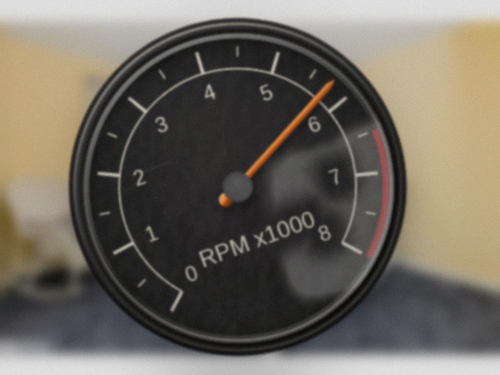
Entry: **5750** rpm
